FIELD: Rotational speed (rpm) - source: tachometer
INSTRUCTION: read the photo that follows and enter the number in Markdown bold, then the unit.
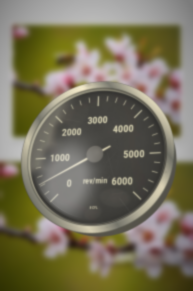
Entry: **400** rpm
